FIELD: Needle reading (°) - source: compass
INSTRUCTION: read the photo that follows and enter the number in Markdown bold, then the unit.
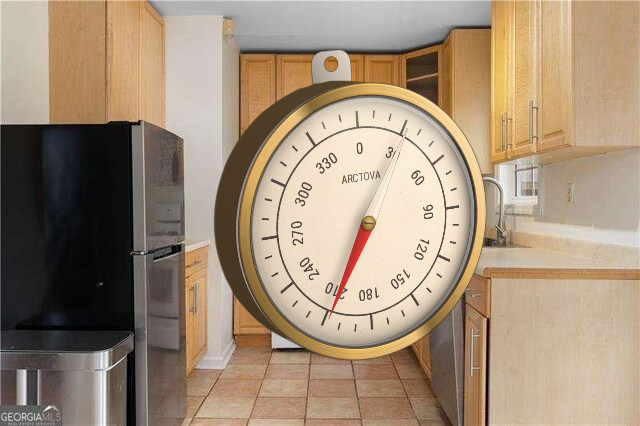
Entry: **210** °
